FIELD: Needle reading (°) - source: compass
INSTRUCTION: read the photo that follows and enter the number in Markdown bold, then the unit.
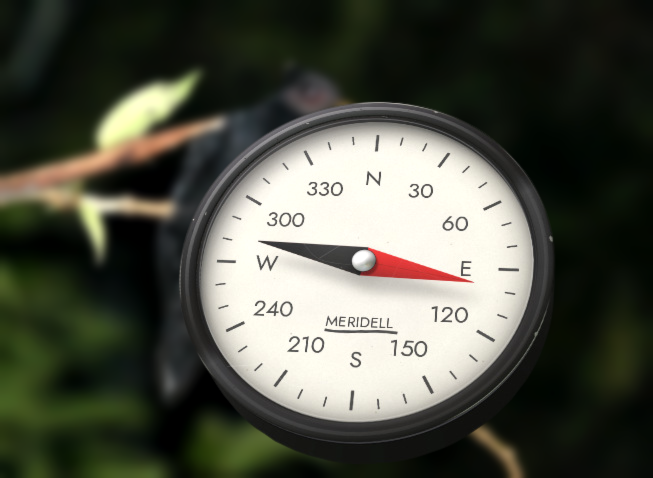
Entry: **100** °
